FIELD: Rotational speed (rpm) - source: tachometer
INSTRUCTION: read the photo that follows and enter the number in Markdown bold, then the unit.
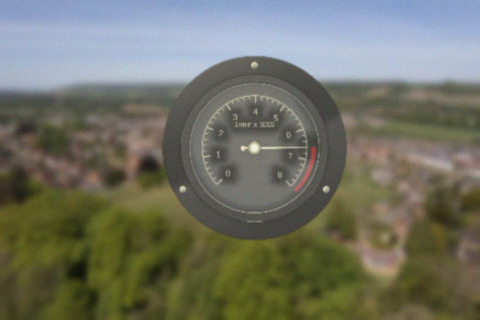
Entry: **6600** rpm
